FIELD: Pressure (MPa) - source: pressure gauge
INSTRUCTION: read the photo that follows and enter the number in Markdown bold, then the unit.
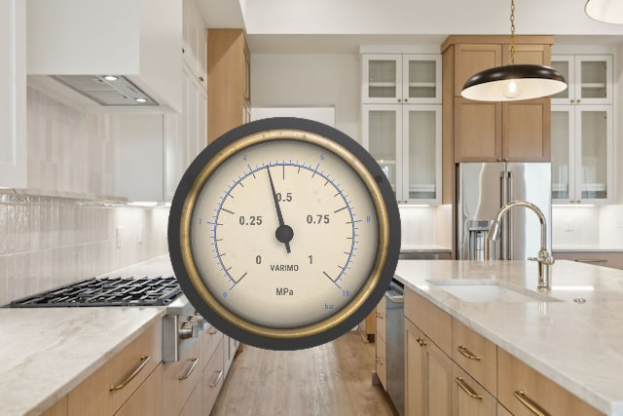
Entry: **0.45** MPa
